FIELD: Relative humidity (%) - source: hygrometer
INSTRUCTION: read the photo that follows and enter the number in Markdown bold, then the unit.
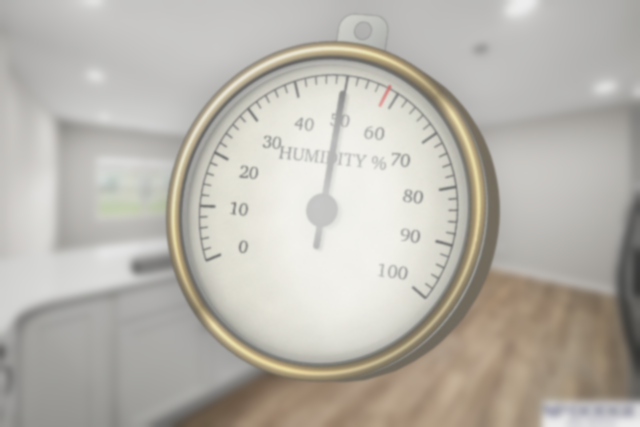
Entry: **50** %
